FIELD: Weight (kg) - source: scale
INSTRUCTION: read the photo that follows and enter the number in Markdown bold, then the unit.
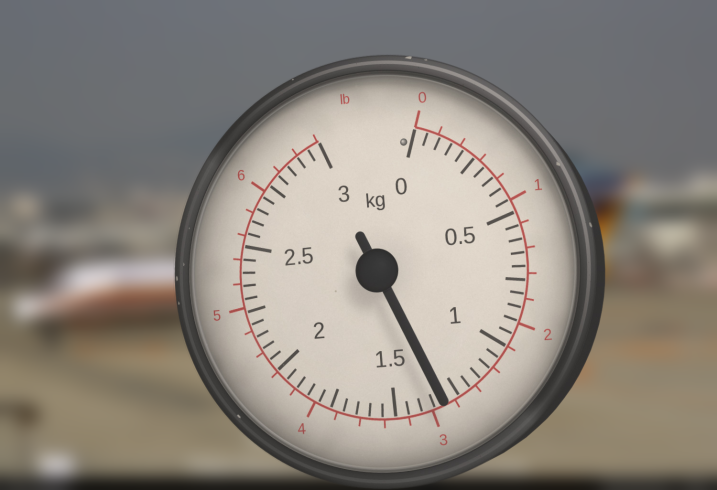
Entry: **1.3** kg
